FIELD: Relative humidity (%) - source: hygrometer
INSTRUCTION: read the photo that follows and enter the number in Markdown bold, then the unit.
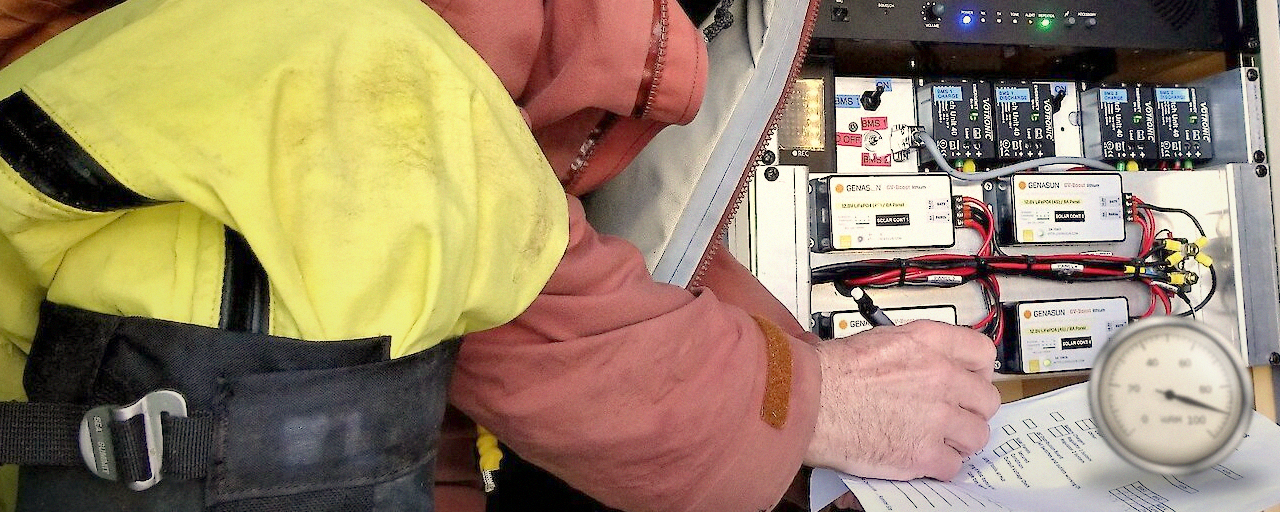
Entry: **90** %
